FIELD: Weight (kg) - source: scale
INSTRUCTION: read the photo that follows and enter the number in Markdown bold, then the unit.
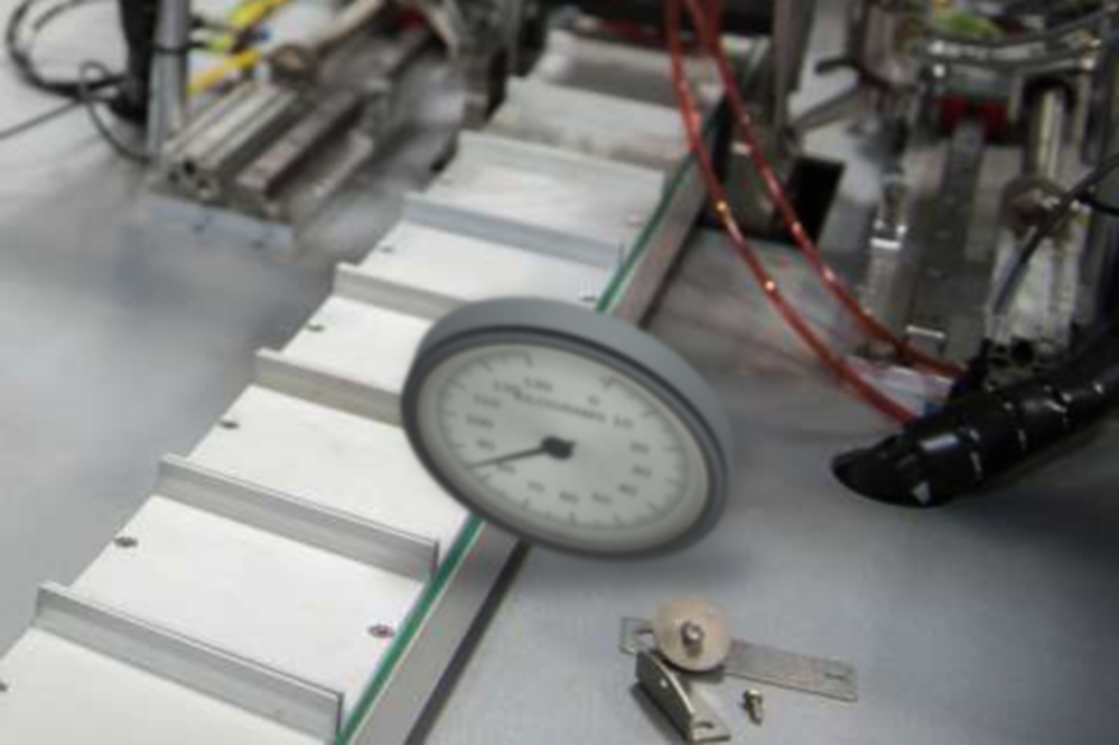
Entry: **85** kg
